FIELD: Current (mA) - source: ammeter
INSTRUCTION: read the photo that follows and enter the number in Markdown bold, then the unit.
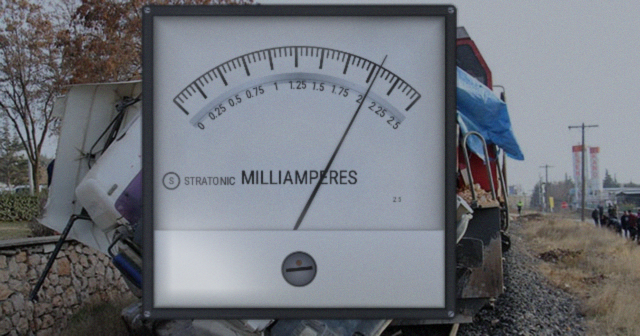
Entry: **2.05** mA
